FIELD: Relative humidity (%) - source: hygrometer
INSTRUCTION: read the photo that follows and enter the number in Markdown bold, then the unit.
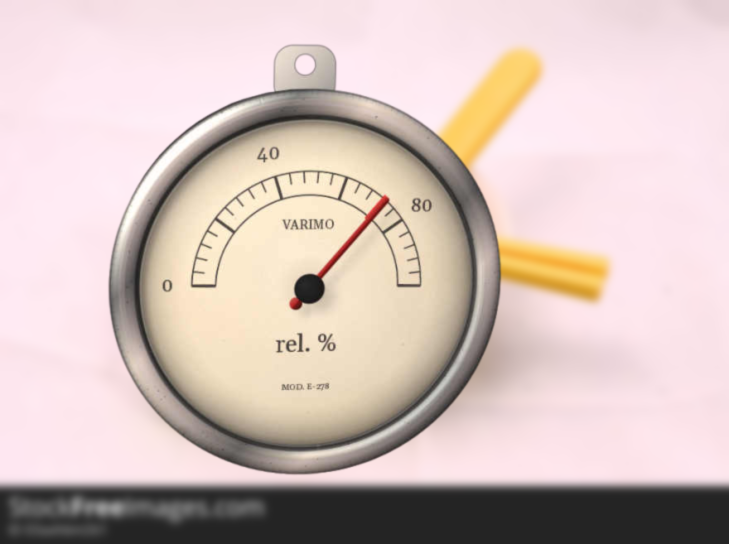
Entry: **72** %
